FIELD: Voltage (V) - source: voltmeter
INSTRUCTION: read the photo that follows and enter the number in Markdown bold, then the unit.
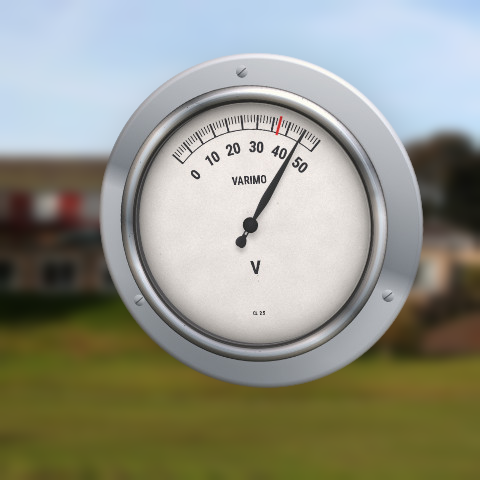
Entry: **45** V
